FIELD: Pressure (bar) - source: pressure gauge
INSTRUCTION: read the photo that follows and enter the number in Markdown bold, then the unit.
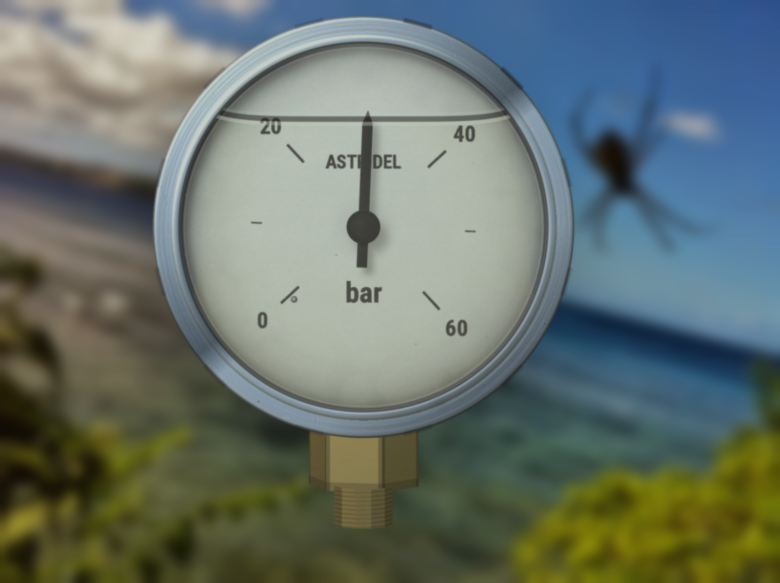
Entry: **30** bar
